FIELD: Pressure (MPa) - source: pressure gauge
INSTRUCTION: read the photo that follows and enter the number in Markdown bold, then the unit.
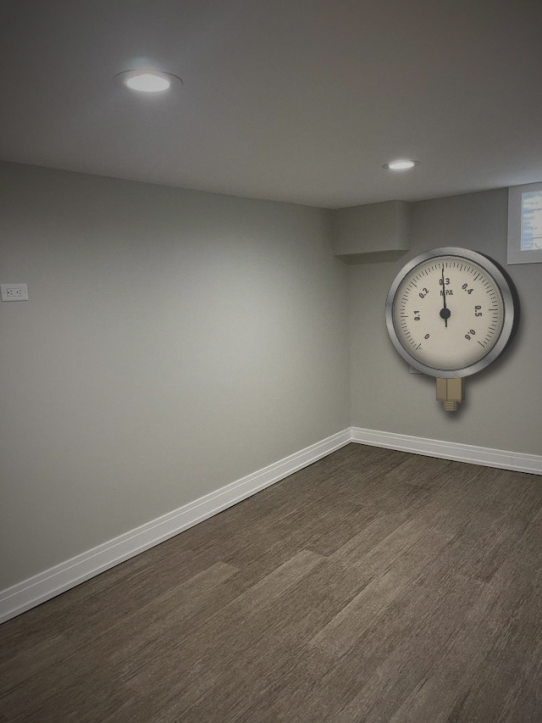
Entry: **0.3** MPa
